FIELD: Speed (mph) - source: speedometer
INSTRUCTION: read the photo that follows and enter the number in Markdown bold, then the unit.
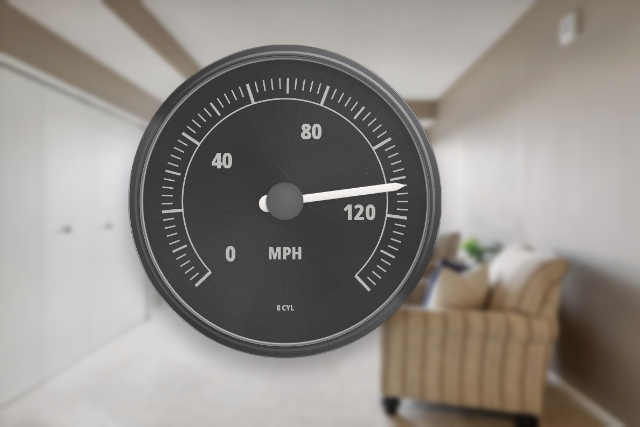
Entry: **112** mph
